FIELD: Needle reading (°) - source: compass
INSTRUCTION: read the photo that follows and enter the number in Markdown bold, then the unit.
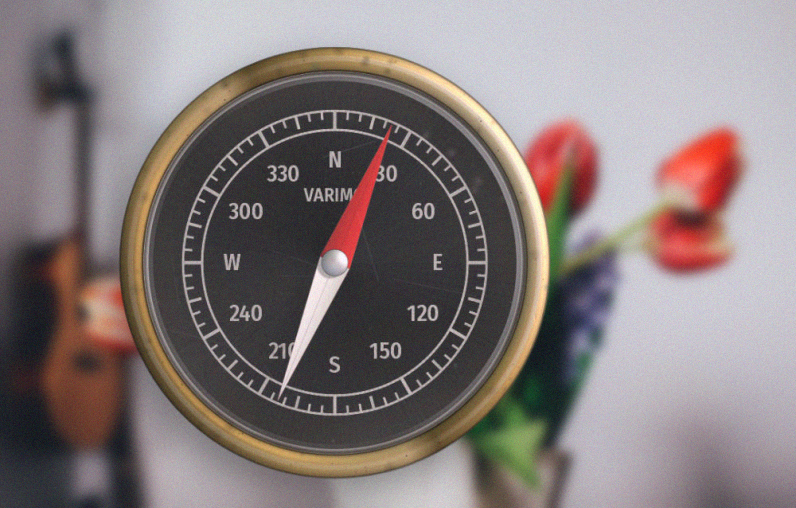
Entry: **22.5** °
